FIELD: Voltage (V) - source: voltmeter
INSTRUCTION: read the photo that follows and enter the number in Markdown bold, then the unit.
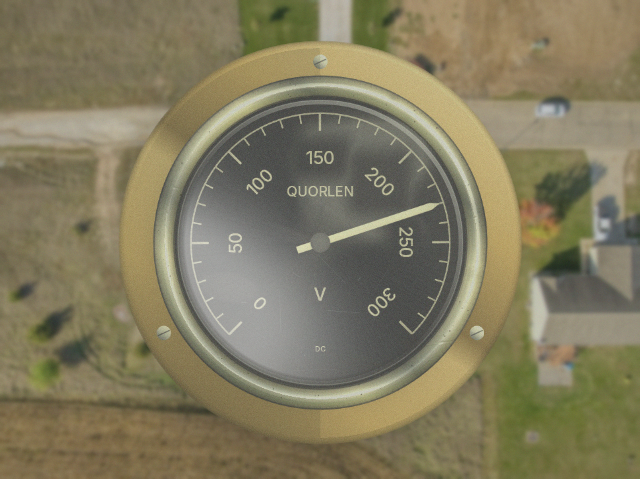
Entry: **230** V
